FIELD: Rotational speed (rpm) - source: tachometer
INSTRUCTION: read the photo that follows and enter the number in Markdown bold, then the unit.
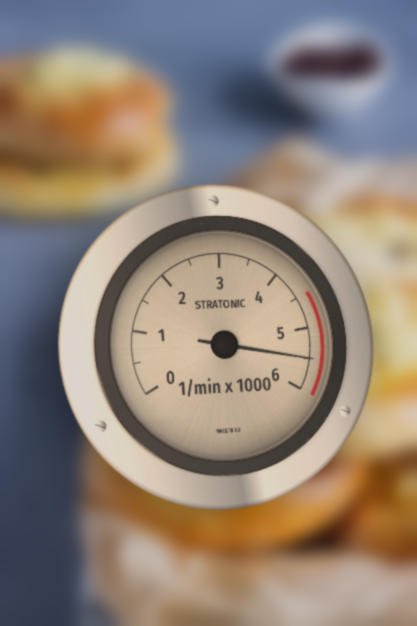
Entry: **5500** rpm
